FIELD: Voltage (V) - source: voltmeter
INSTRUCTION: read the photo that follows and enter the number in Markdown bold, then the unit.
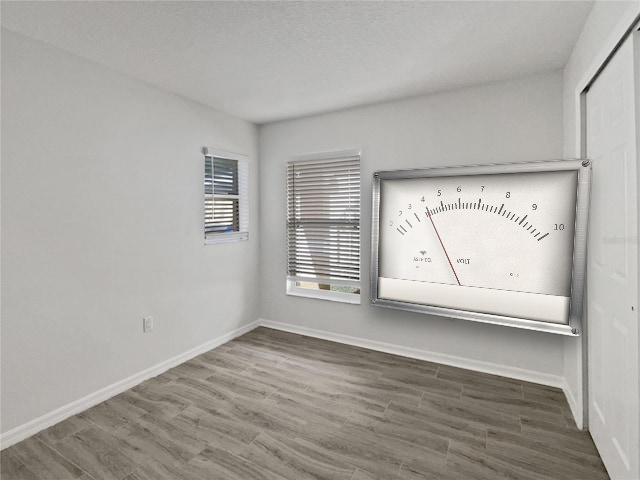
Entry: **4** V
